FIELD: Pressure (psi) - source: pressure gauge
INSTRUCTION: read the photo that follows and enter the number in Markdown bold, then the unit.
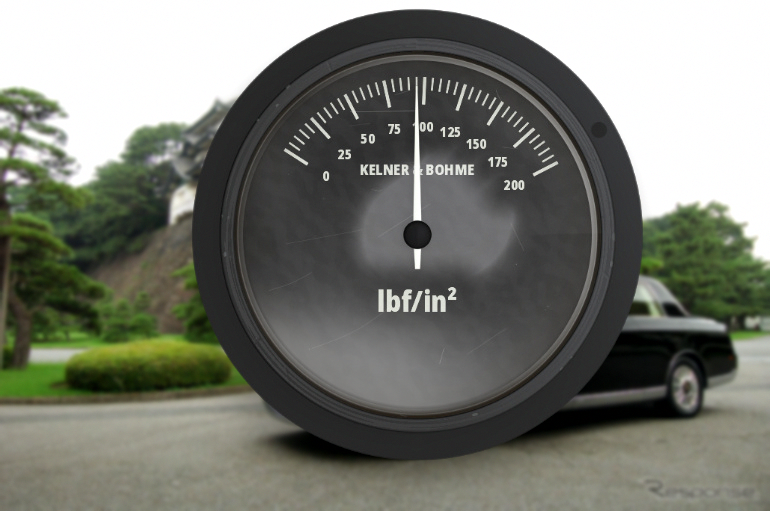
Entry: **95** psi
